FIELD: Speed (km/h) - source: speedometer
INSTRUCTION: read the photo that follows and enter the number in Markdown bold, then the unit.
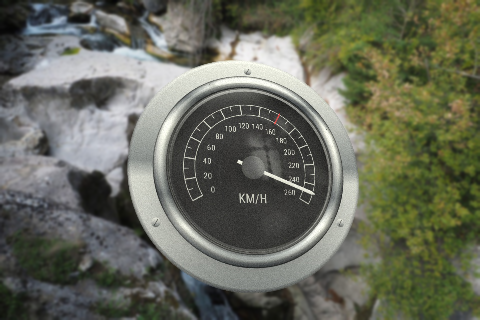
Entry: **250** km/h
